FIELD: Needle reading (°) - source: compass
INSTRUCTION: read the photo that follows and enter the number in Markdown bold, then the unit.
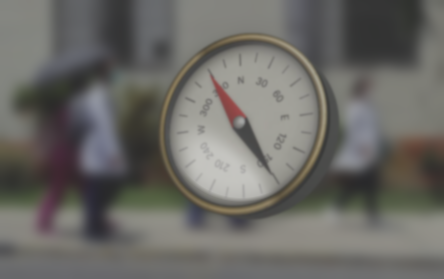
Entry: **330** °
